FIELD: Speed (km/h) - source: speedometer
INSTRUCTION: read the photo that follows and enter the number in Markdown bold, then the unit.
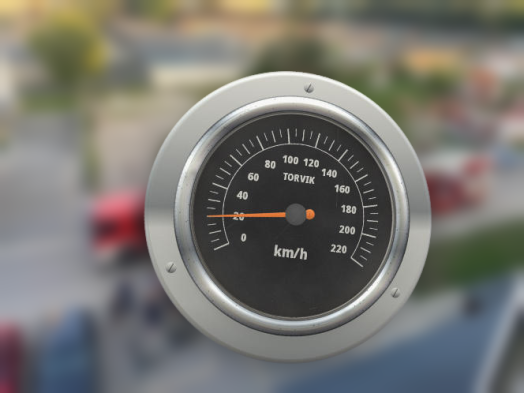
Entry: **20** km/h
